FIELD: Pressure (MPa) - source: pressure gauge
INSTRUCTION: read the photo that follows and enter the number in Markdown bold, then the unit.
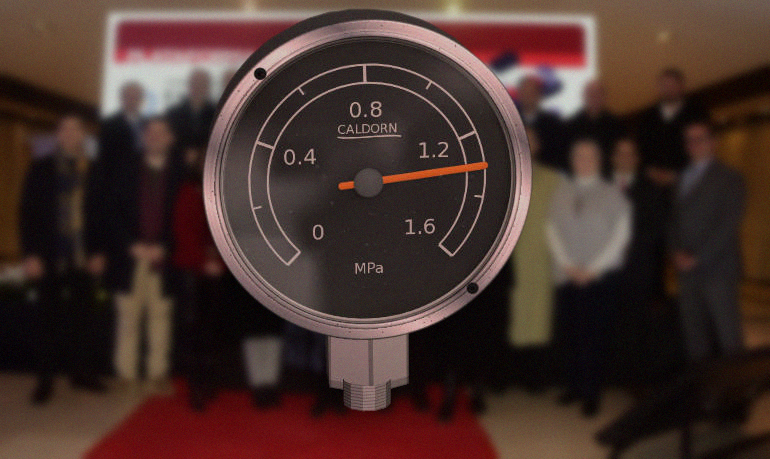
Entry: **1.3** MPa
